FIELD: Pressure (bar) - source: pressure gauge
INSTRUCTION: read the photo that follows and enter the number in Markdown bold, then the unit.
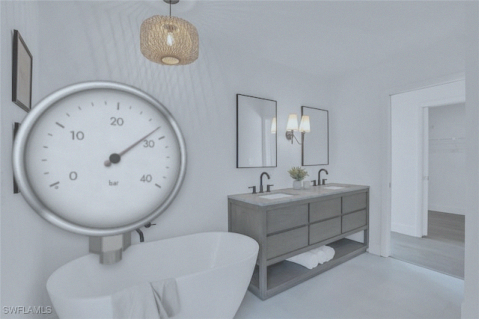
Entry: **28** bar
